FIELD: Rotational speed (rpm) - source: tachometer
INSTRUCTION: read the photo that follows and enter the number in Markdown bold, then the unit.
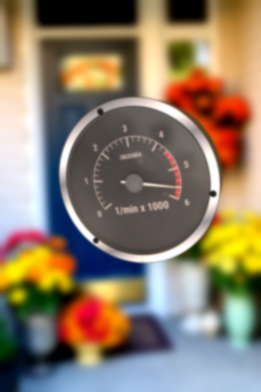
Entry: **5600** rpm
